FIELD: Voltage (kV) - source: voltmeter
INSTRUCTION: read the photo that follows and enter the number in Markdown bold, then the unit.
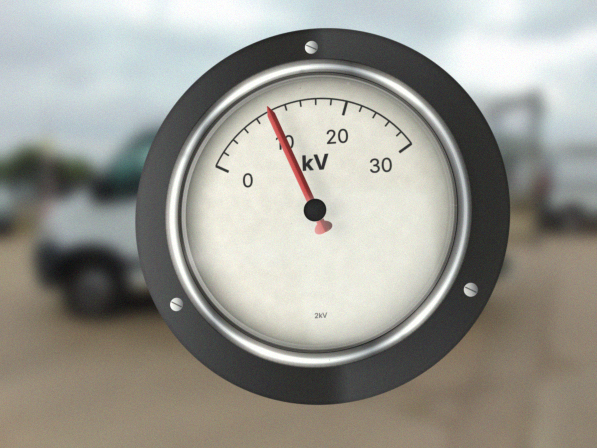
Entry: **10** kV
